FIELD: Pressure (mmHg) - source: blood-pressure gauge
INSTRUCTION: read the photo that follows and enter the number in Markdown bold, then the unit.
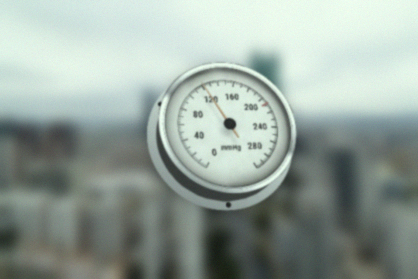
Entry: **120** mmHg
